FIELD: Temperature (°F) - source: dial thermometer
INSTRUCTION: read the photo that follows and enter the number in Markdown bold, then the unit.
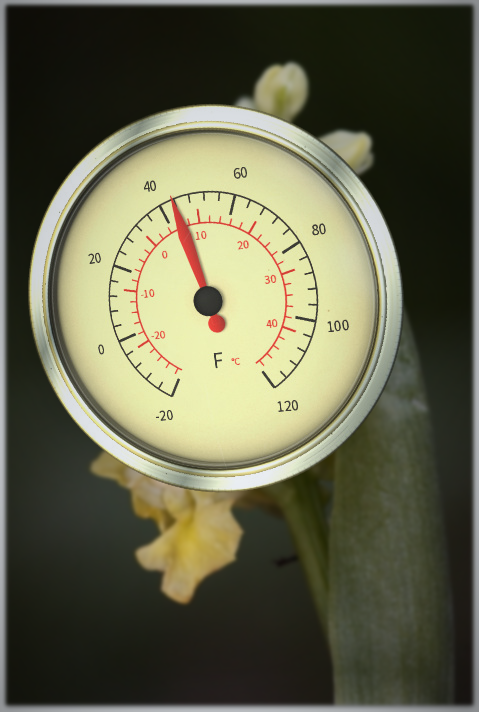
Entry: **44** °F
